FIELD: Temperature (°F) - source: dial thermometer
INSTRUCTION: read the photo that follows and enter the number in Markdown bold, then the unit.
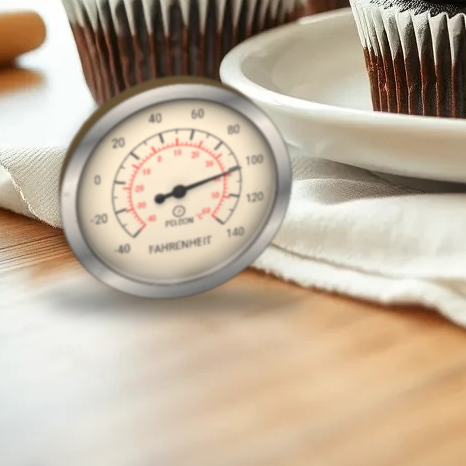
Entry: **100** °F
